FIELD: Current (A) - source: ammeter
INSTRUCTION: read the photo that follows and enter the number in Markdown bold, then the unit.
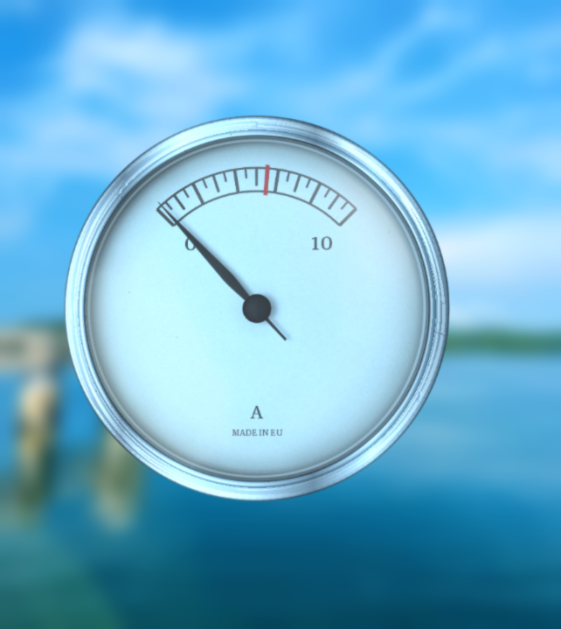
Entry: **0.25** A
